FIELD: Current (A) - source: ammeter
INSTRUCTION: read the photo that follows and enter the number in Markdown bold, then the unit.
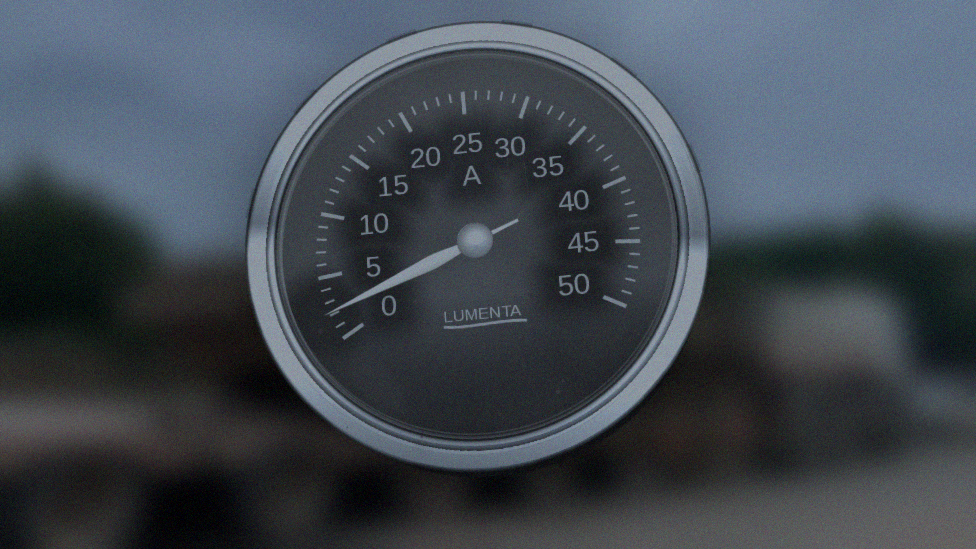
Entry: **2** A
